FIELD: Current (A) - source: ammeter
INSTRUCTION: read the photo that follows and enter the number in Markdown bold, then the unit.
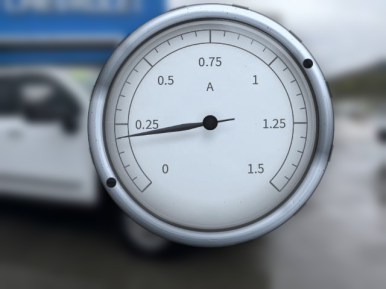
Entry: **0.2** A
